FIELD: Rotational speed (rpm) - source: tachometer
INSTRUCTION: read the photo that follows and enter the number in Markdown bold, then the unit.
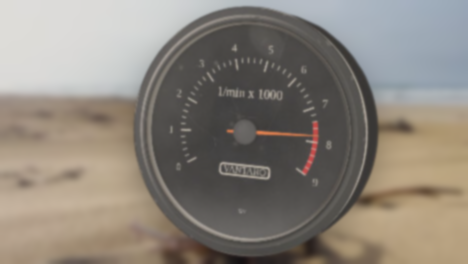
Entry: **7800** rpm
